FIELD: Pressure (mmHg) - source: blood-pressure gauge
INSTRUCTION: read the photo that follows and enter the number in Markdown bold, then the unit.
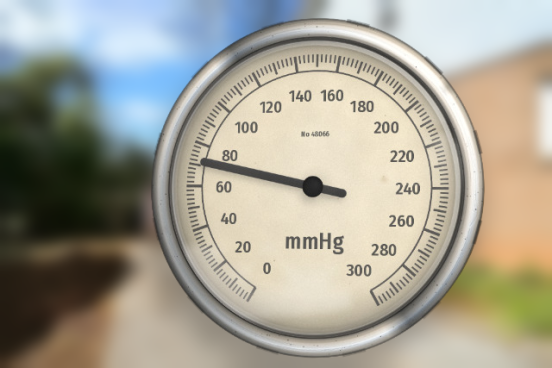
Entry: **72** mmHg
